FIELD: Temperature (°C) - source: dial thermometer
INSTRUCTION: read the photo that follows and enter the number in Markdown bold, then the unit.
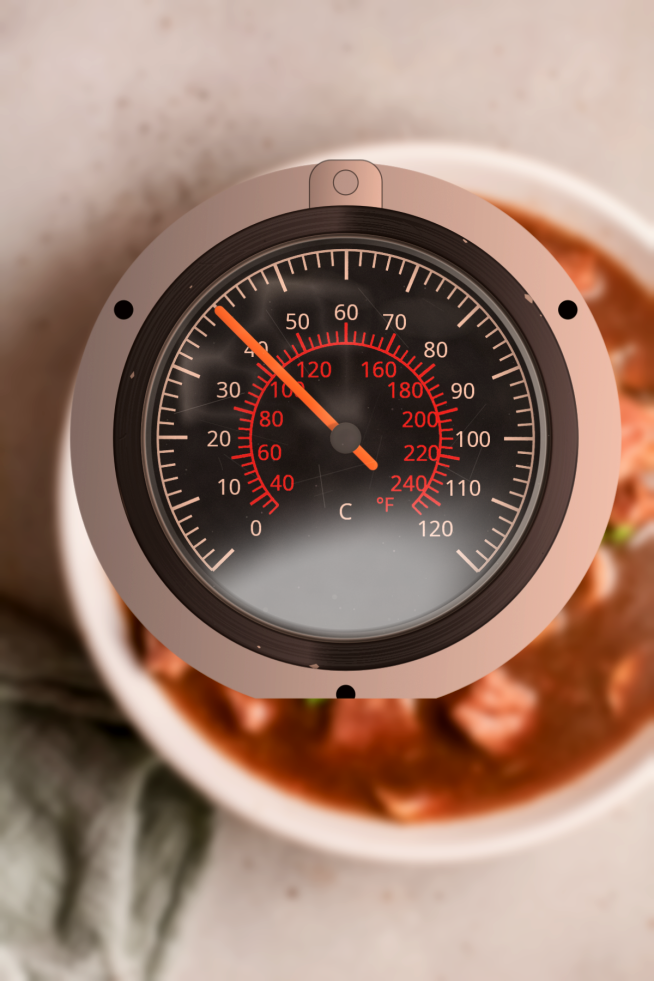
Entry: **40** °C
